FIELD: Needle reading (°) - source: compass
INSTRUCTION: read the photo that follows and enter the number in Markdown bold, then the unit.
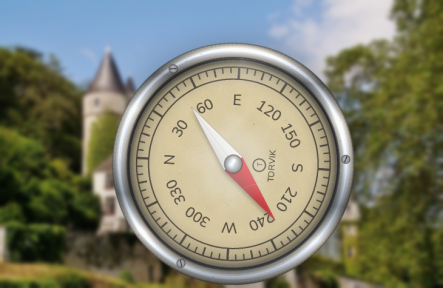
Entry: **230** °
